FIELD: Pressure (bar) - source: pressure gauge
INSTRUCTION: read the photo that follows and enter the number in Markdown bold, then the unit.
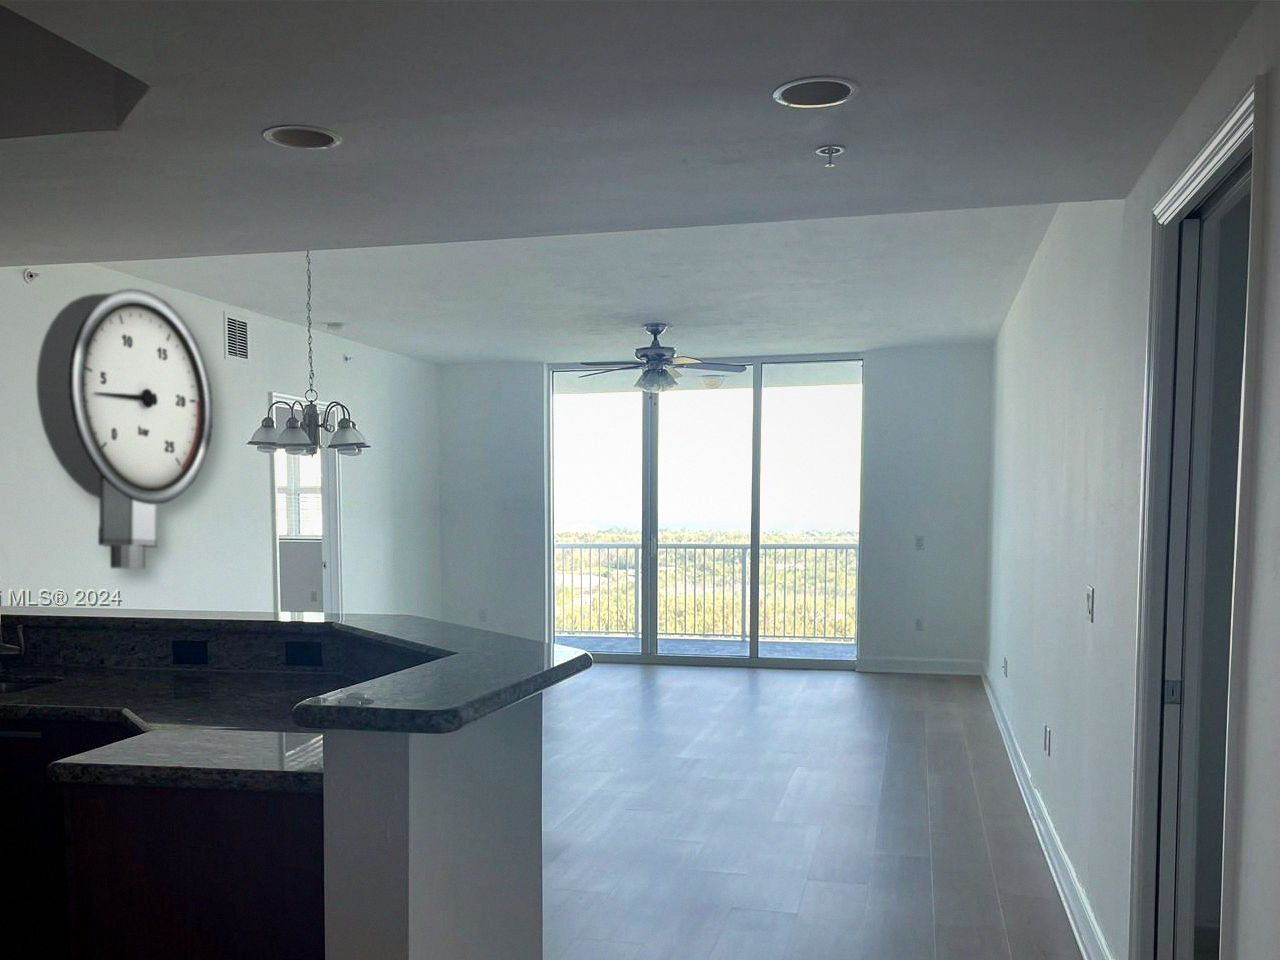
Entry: **3.5** bar
